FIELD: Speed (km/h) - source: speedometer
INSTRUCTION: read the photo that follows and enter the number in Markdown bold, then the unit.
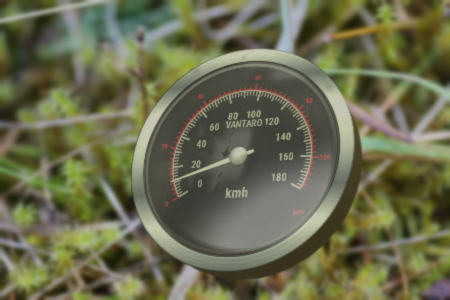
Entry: **10** km/h
